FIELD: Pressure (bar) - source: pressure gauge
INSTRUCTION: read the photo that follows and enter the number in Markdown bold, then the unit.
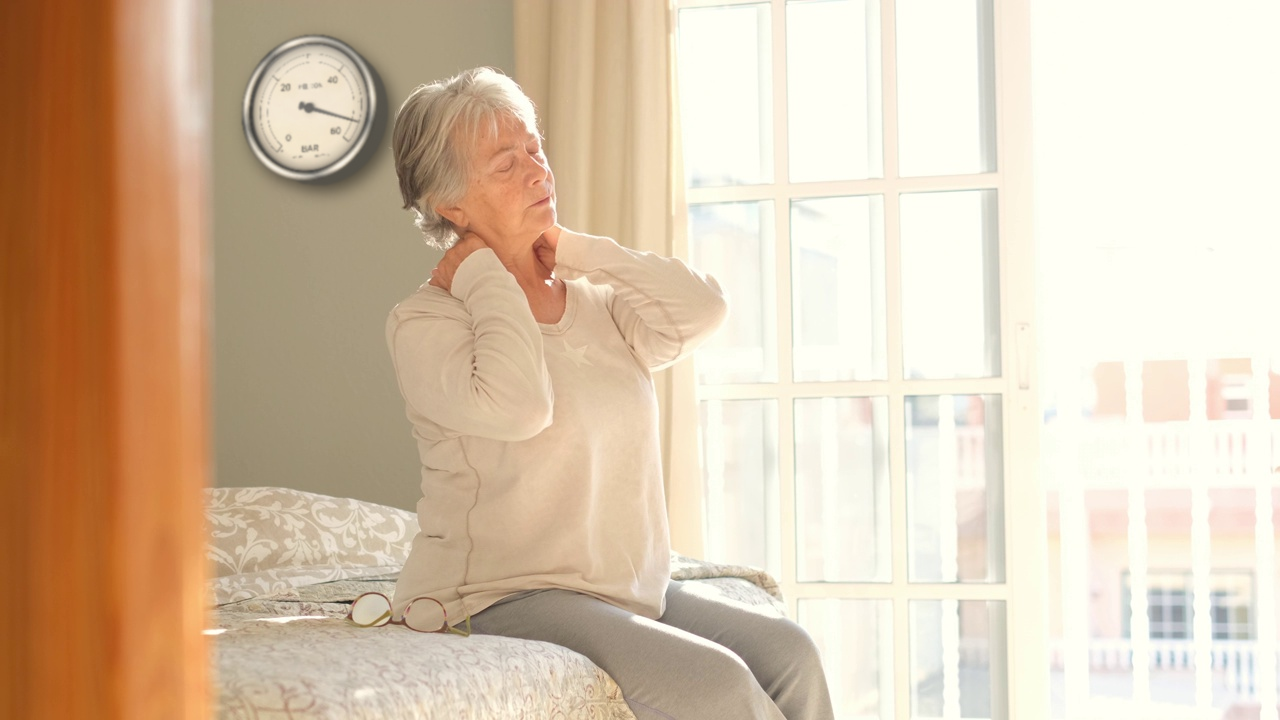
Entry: **55** bar
